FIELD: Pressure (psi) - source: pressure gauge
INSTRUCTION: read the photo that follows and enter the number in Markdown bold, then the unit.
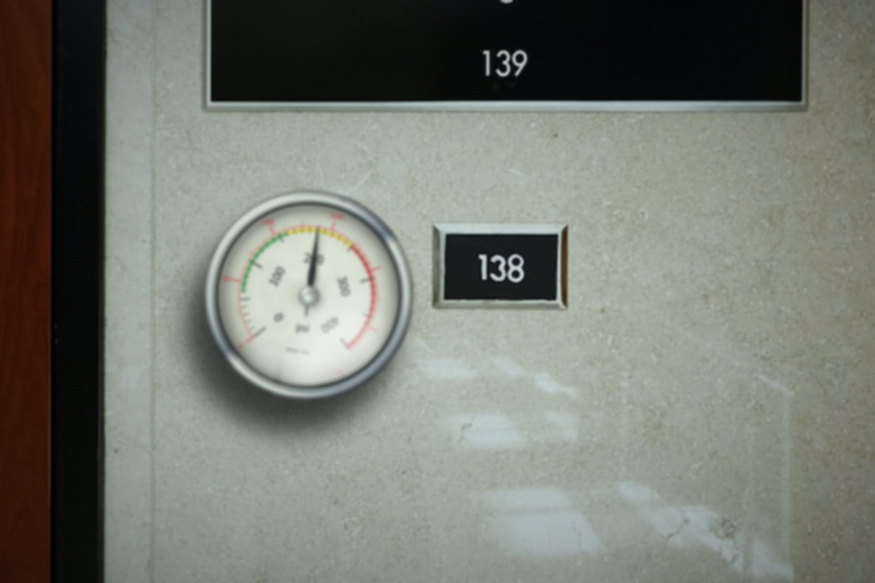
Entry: **200** psi
